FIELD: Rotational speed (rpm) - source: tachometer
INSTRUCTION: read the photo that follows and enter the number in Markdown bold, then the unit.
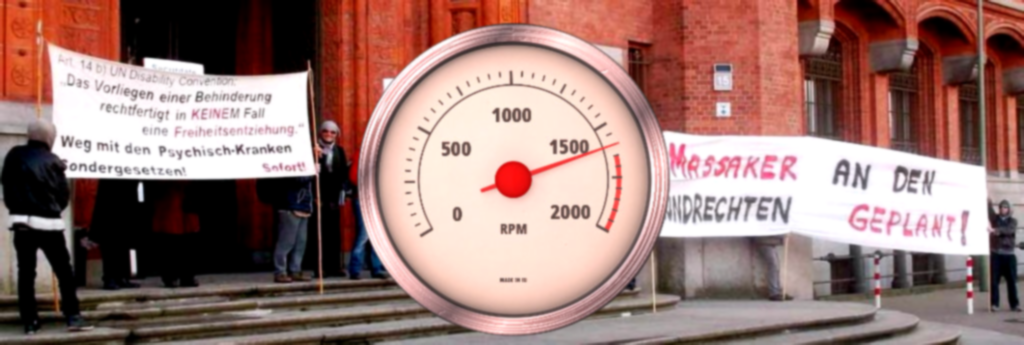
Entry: **1600** rpm
